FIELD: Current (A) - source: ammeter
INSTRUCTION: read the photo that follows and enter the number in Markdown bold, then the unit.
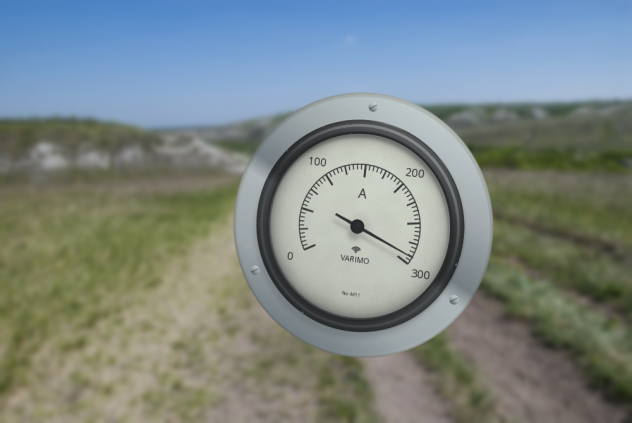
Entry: **290** A
